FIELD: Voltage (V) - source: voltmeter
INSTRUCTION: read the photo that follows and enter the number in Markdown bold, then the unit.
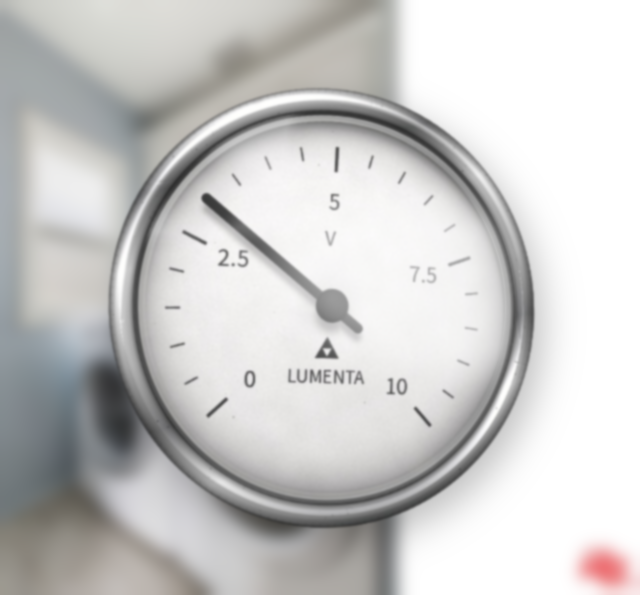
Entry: **3** V
